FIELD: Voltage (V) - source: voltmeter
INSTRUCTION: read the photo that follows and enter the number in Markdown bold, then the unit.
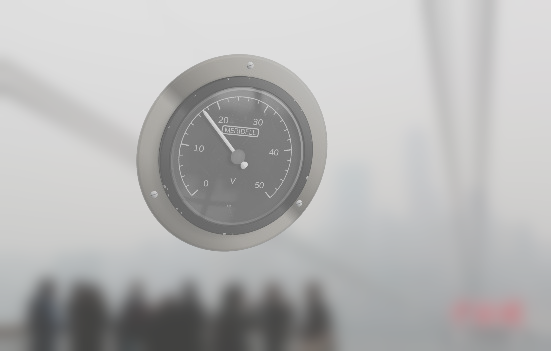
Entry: **17** V
